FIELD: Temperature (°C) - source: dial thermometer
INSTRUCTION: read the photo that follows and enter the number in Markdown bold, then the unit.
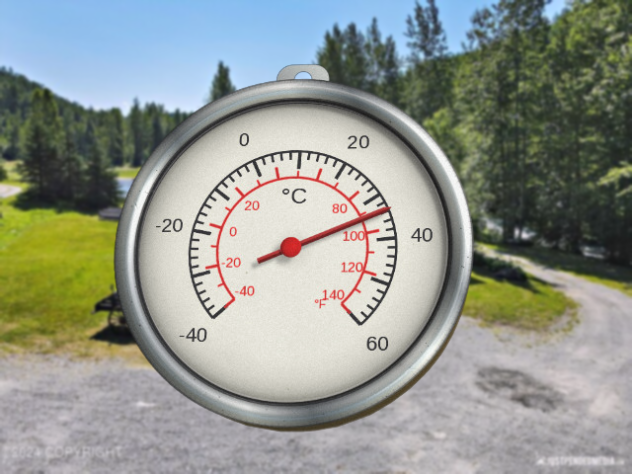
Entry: **34** °C
